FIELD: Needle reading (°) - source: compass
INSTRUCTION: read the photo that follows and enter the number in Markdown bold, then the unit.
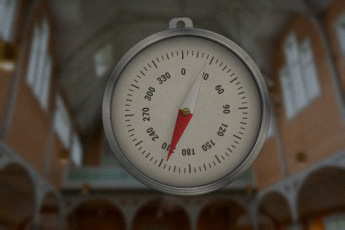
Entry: **205** °
